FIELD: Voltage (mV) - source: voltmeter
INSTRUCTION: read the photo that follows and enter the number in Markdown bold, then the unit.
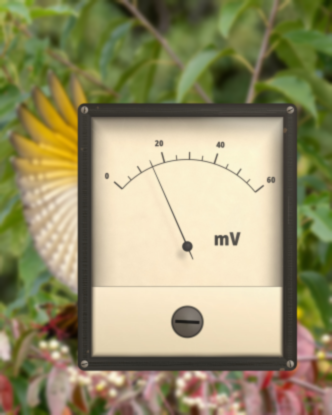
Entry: **15** mV
